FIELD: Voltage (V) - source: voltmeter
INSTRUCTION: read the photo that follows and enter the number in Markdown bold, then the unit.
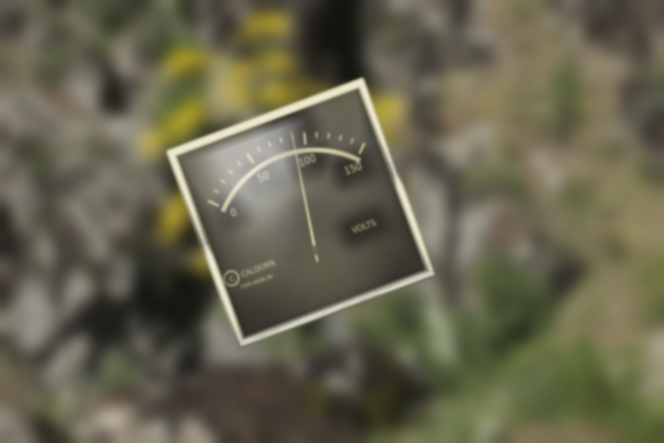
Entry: **90** V
